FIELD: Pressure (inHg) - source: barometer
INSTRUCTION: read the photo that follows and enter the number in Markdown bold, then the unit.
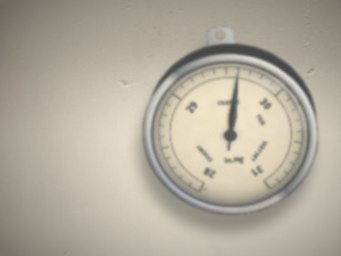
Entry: **29.6** inHg
